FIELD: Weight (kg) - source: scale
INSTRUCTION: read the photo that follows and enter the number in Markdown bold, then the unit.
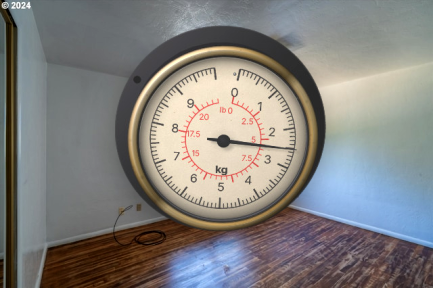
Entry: **2.5** kg
